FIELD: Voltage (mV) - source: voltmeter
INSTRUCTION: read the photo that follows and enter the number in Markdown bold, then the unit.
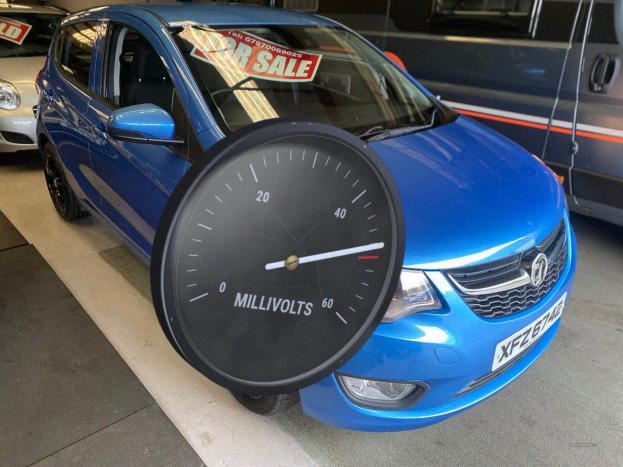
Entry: **48** mV
